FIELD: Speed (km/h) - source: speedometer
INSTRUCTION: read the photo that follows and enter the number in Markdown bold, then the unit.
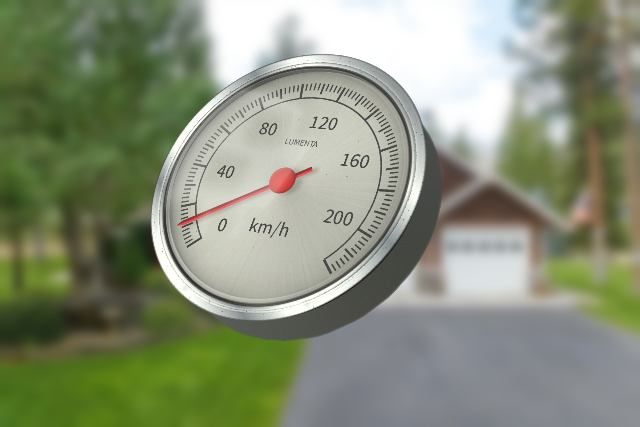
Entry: **10** km/h
